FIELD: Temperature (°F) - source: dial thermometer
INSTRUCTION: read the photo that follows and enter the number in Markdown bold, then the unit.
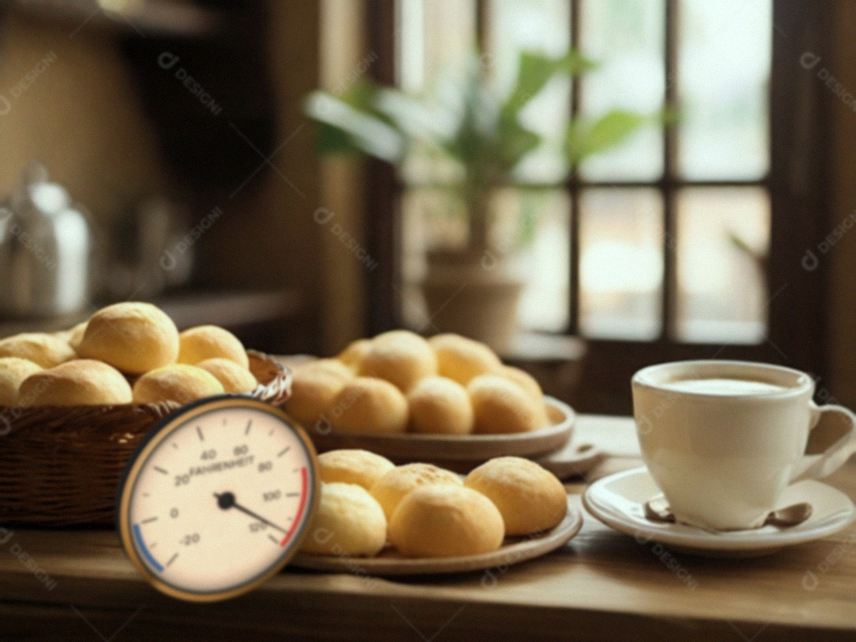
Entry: **115** °F
